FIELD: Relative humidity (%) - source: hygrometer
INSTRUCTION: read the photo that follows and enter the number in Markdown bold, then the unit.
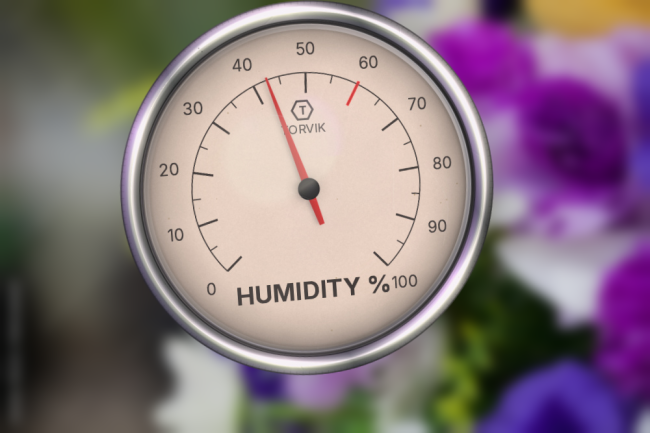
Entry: **42.5** %
